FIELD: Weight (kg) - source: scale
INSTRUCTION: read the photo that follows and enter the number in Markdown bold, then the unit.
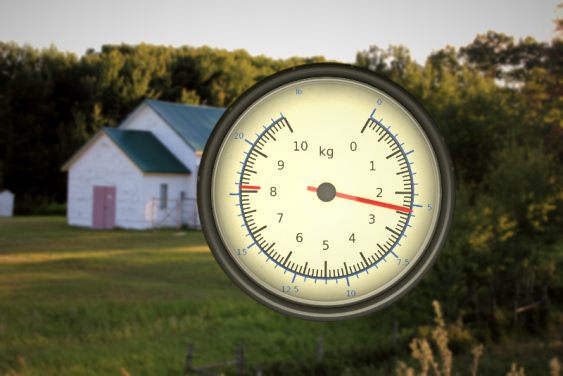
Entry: **2.4** kg
